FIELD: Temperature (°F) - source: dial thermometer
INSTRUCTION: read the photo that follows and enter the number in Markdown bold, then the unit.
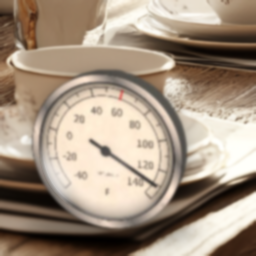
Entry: **130** °F
